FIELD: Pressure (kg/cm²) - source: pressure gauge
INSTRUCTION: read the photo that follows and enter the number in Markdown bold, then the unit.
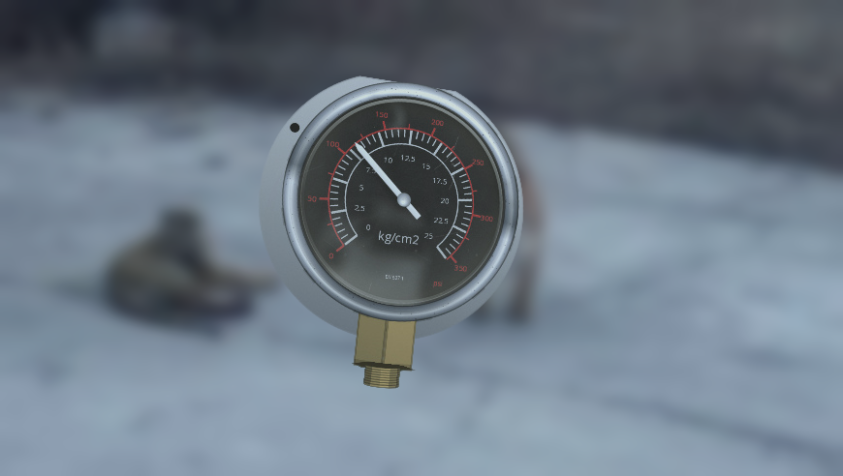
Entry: **8** kg/cm²
